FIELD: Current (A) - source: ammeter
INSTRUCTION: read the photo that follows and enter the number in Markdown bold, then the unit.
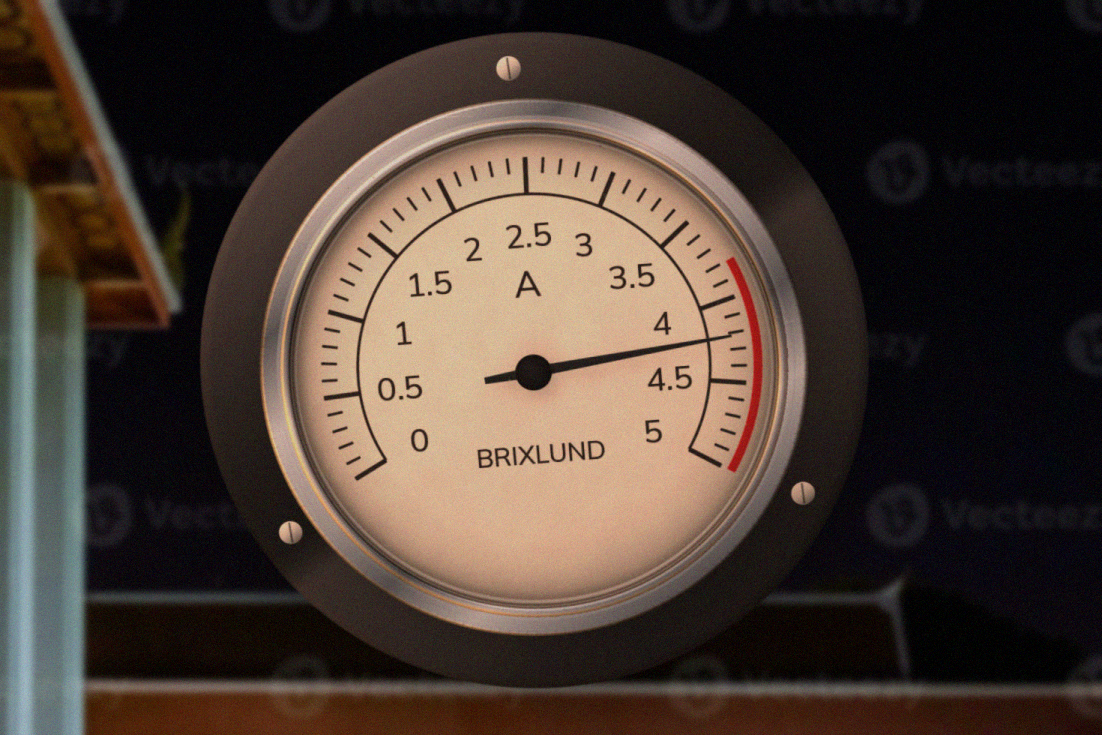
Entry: **4.2** A
